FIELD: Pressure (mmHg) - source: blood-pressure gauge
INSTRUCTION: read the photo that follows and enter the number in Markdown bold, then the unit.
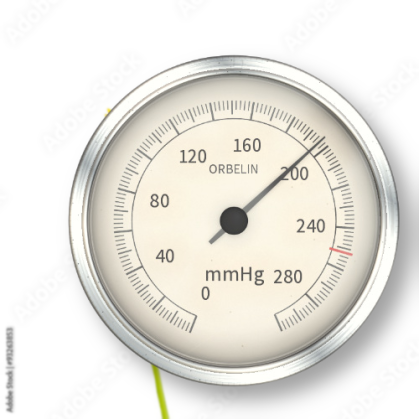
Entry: **196** mmHg
